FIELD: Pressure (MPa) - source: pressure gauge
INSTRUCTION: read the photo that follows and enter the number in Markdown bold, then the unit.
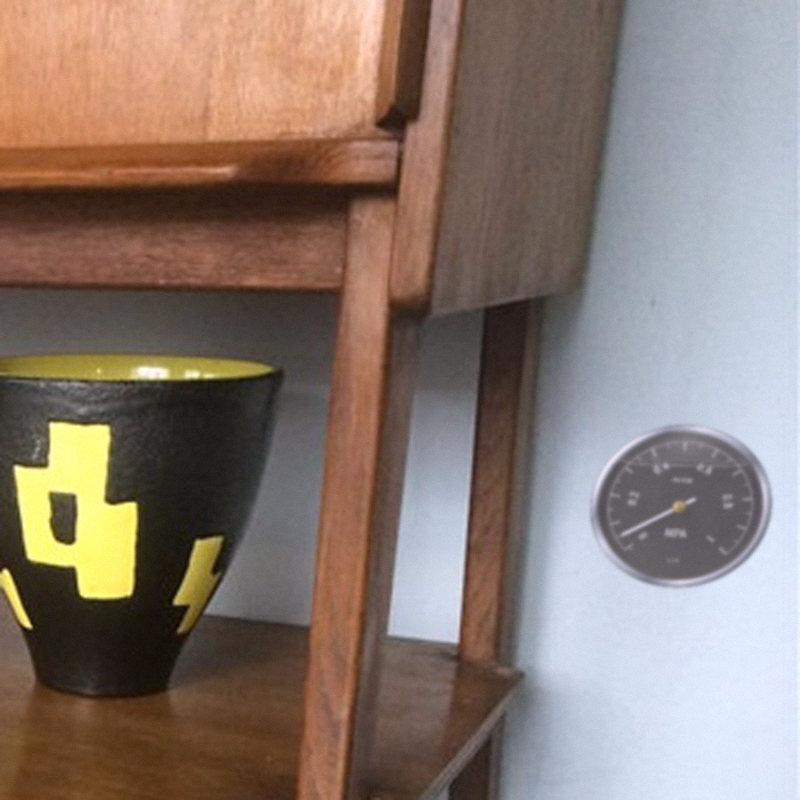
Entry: **0.05** MPa
